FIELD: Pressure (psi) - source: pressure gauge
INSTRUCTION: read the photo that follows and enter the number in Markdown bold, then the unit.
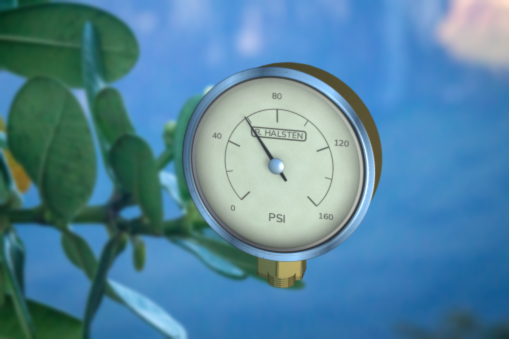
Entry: **60** psi
